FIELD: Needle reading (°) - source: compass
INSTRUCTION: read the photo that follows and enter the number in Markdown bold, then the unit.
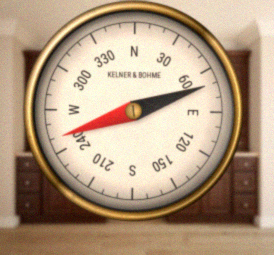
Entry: **250** °
